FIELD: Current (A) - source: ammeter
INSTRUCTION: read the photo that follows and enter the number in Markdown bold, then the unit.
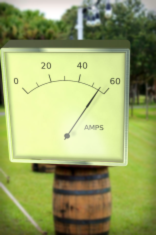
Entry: **55** A
